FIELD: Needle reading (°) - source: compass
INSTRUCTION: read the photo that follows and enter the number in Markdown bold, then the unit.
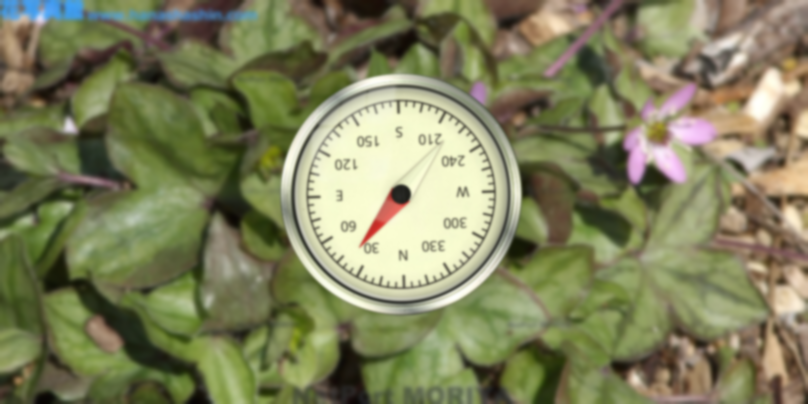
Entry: **40** °
